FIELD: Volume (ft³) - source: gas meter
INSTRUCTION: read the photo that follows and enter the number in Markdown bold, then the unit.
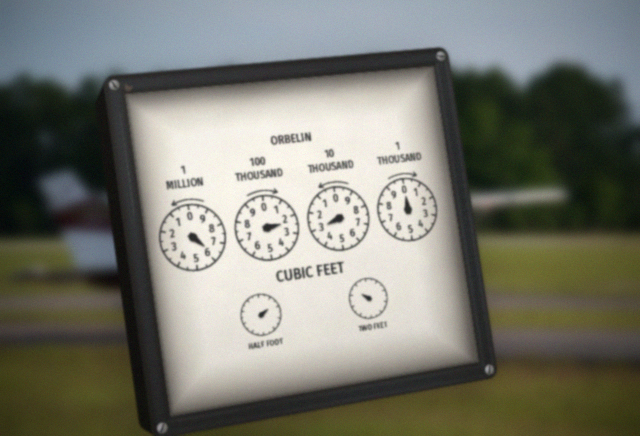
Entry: **623000** ft³
